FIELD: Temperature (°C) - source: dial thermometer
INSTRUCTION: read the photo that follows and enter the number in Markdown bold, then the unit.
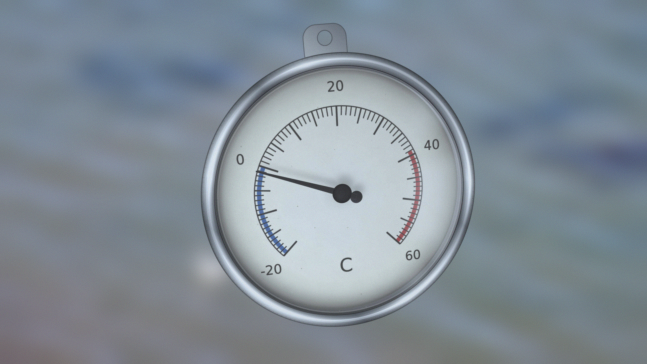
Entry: **-1** °C
